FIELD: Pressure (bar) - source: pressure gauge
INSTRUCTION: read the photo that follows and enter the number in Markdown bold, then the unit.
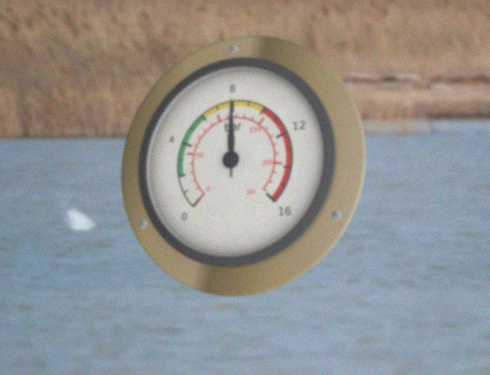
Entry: **8** bar
